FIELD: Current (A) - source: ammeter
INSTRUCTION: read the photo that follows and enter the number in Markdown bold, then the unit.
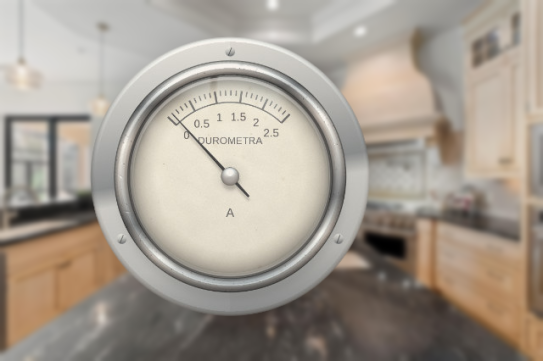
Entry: **0.1** A
